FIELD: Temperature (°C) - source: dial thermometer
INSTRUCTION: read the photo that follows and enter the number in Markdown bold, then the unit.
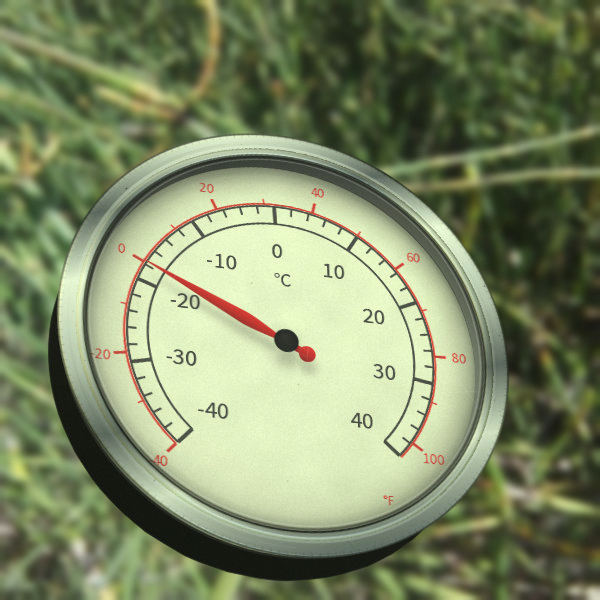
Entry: **-18** °C
